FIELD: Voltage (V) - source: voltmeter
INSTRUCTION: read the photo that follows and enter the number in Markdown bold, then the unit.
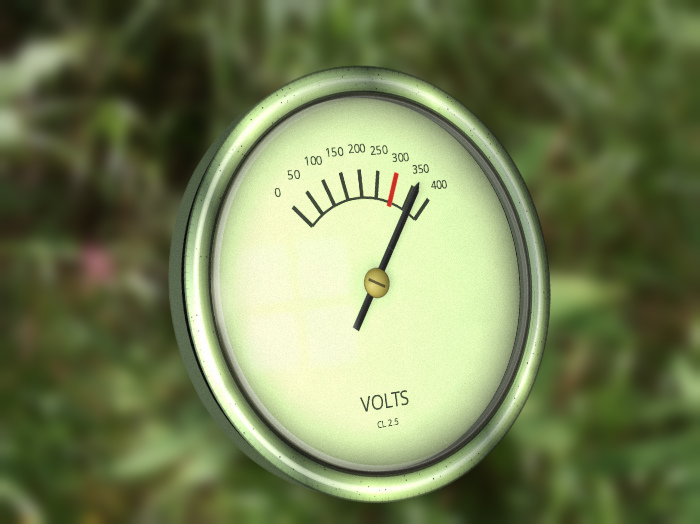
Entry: **350** V
